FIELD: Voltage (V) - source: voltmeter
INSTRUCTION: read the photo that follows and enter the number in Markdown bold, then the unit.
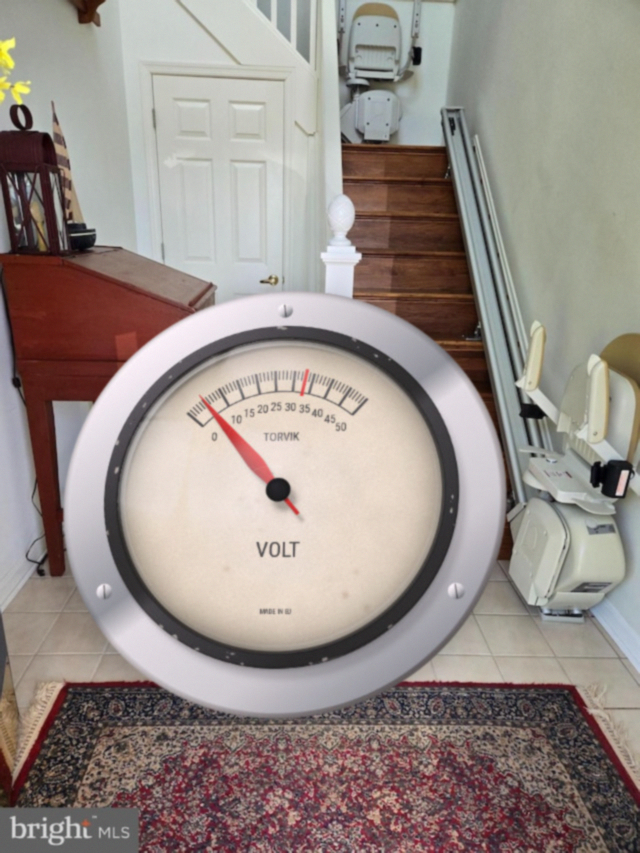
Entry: **5** V
